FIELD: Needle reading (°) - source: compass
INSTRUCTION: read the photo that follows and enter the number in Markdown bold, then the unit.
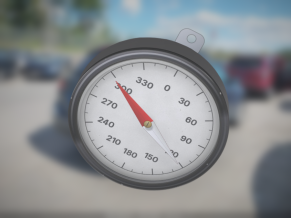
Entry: **300** °
